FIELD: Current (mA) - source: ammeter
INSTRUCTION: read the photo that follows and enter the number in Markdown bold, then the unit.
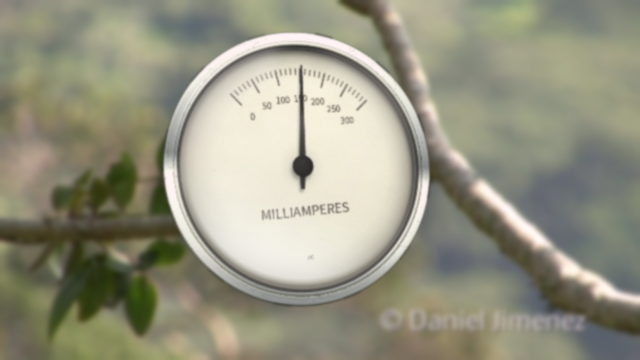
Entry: **150** mA
